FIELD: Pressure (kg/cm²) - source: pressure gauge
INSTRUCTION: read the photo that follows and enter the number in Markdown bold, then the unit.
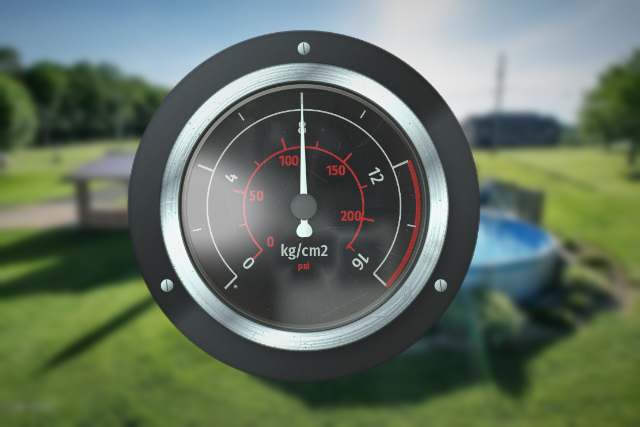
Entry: **8** kg/cm²
